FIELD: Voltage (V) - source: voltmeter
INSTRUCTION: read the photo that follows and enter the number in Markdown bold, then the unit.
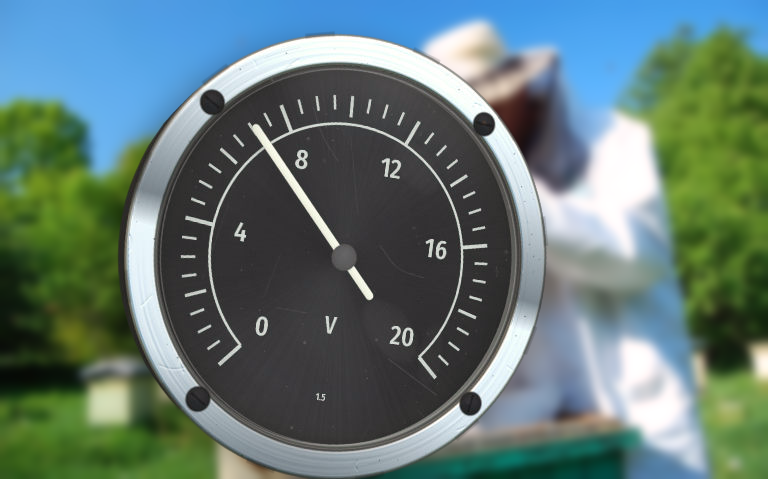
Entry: **7** V
